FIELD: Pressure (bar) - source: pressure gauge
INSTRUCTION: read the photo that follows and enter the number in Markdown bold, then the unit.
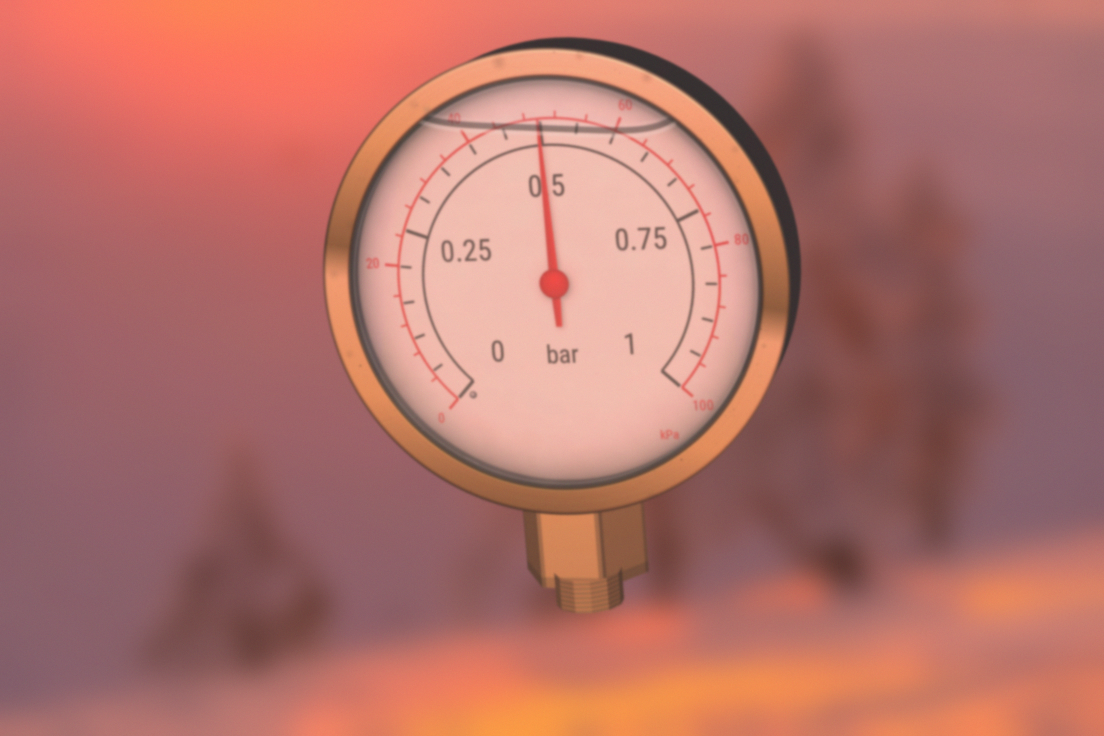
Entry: **0.5** bar
